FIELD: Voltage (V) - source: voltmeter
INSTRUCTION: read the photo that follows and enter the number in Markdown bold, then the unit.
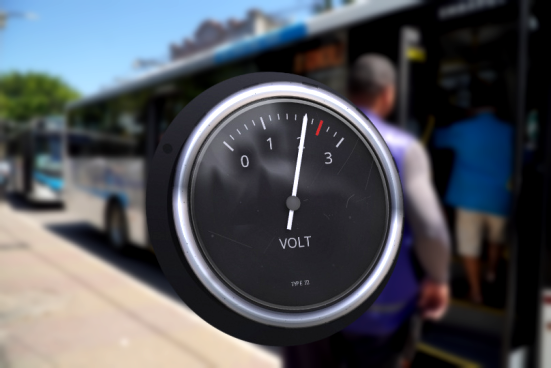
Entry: **2** V
